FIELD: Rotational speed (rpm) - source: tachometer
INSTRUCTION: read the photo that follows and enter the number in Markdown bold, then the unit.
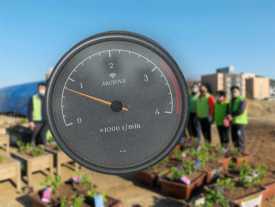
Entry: **800** rpm
